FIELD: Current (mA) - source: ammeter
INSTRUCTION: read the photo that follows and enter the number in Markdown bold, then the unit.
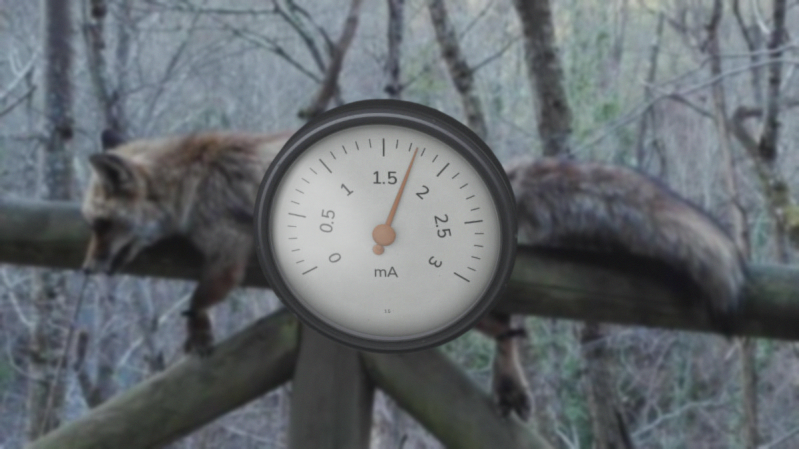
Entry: **1.75** mA
